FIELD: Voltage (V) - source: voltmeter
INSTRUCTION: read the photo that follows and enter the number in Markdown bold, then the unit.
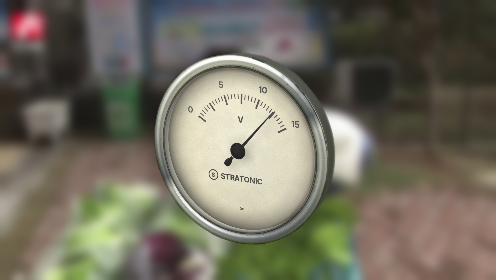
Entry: **12.5** V
